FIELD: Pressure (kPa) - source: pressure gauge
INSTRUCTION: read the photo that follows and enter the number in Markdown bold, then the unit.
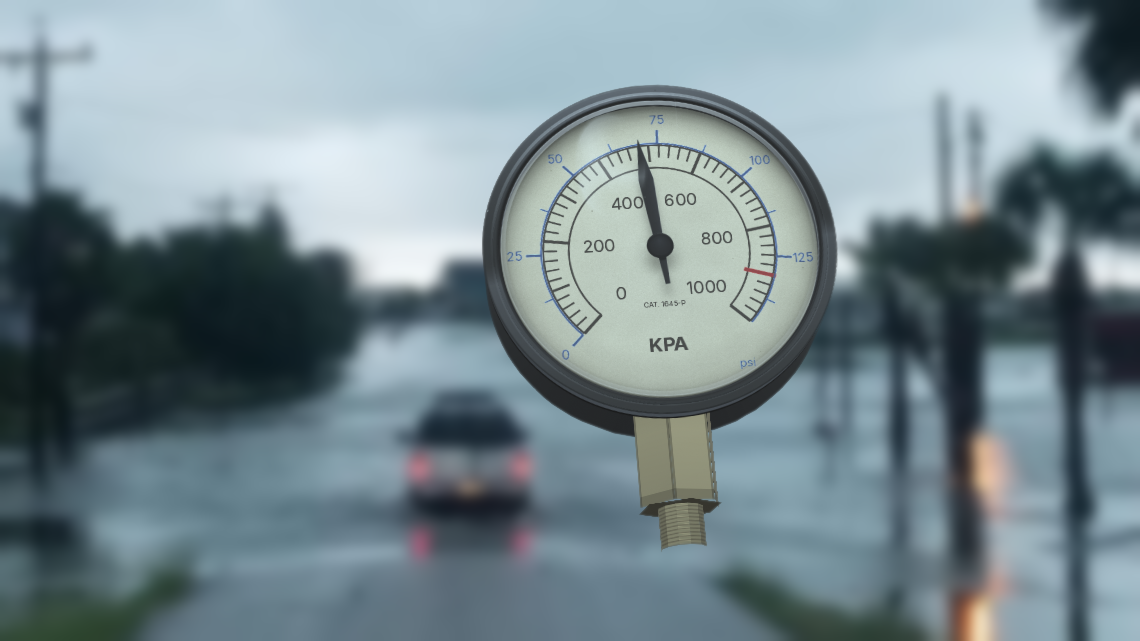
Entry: **480** kPa
